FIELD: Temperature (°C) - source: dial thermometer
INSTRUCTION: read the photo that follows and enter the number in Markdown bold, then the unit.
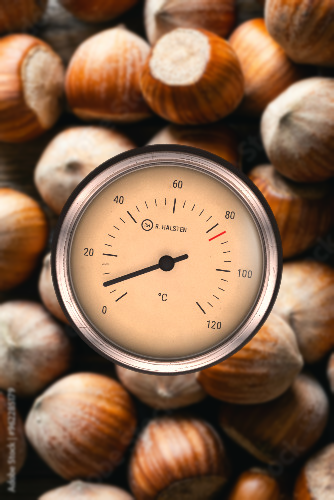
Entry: **8** °C
